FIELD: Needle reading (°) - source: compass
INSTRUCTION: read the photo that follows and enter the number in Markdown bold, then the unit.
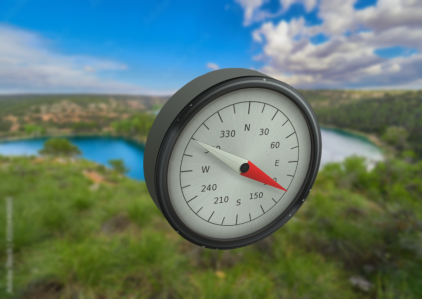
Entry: **120** °
